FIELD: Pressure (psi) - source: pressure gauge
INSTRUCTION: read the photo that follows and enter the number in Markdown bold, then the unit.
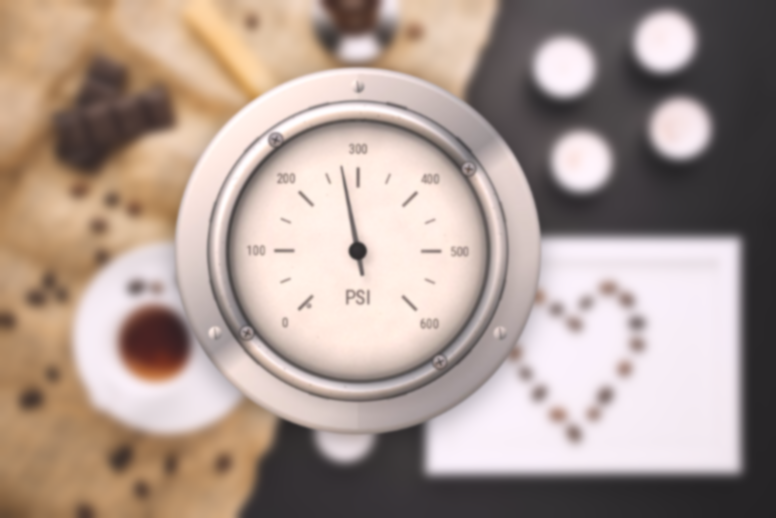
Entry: **275** psi
